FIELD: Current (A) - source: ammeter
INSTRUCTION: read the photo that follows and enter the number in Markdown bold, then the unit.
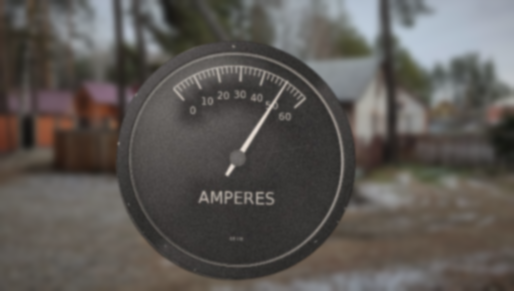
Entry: **50** A
